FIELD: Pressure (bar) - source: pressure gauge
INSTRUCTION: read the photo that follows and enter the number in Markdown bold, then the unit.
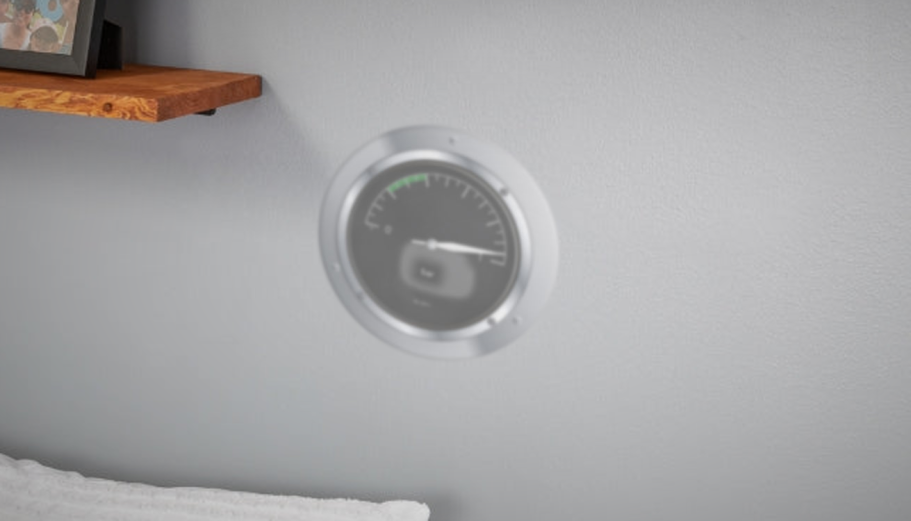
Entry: **0.95** bar
